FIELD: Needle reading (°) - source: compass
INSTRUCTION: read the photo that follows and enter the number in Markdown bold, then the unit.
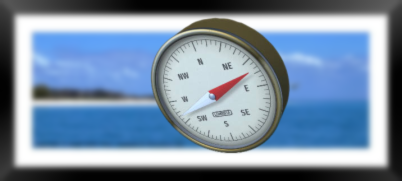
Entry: **70** °
